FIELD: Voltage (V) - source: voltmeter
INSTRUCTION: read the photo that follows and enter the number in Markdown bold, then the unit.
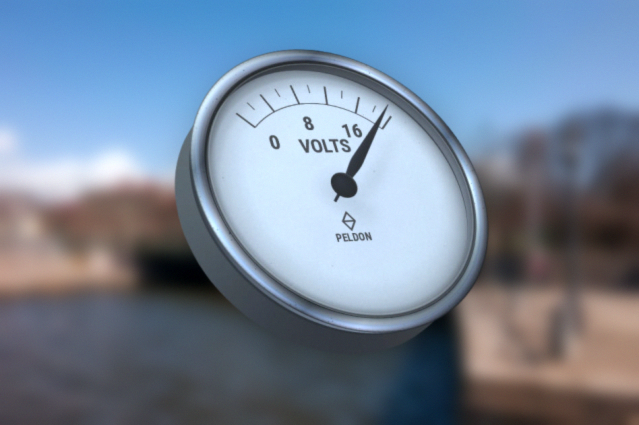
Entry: **19** V
